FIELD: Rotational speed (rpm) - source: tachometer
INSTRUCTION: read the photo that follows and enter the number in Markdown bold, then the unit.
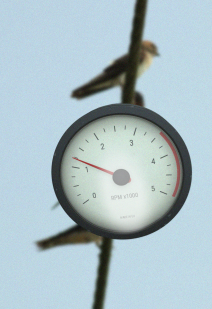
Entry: **1250** rpm
